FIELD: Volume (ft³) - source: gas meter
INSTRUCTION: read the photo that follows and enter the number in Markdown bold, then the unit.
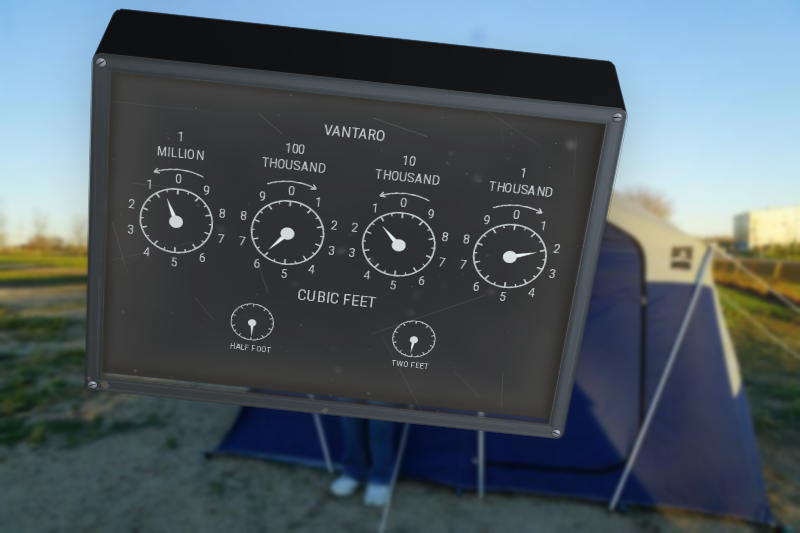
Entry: **61200** ft³
